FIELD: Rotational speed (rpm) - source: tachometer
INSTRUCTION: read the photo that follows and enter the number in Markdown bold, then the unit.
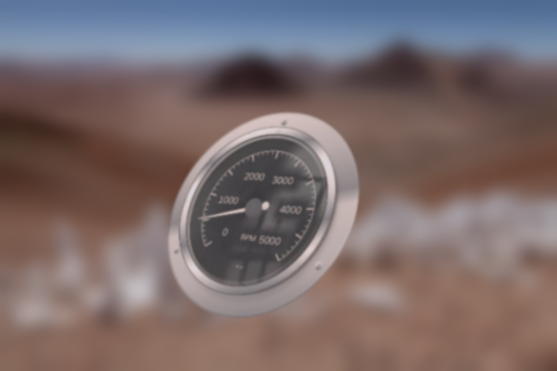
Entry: **500** rpm
